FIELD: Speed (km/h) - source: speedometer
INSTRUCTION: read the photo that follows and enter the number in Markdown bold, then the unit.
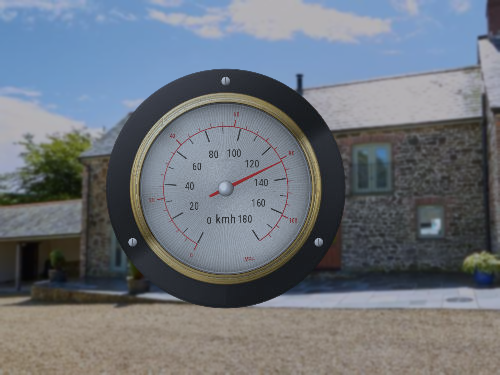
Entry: **130** km/h
